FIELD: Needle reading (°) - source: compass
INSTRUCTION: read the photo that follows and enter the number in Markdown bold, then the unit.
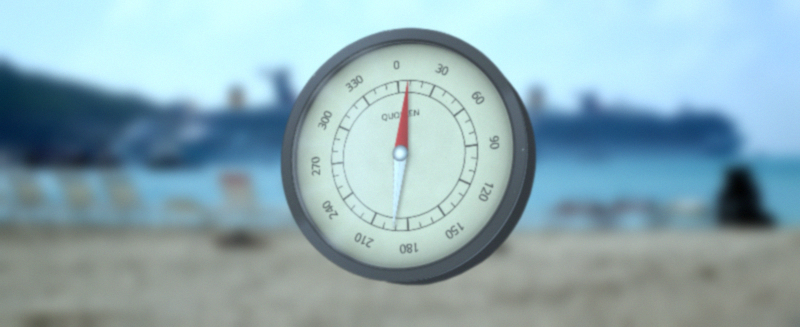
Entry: **10** °
